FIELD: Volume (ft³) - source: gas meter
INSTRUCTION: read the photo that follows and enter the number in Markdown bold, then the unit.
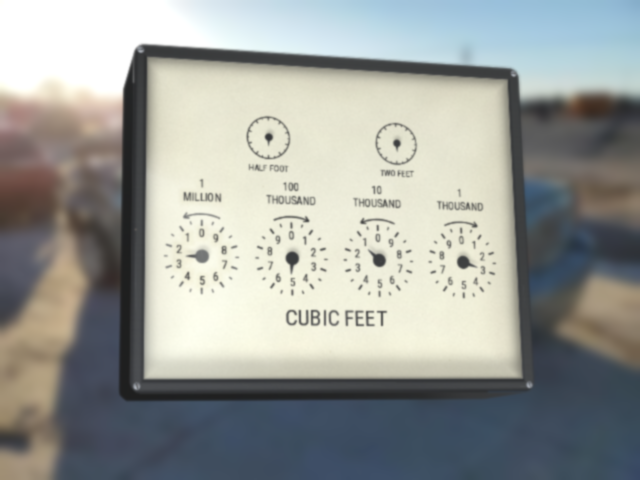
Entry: **251300** ft³
